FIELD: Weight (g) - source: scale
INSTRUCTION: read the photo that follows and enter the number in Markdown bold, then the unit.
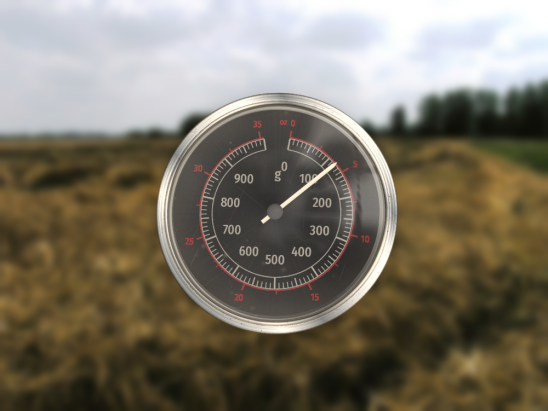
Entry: **120** g
